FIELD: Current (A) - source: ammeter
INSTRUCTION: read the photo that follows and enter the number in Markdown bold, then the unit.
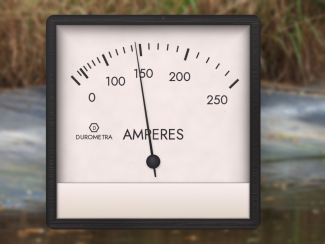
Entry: **145** A
